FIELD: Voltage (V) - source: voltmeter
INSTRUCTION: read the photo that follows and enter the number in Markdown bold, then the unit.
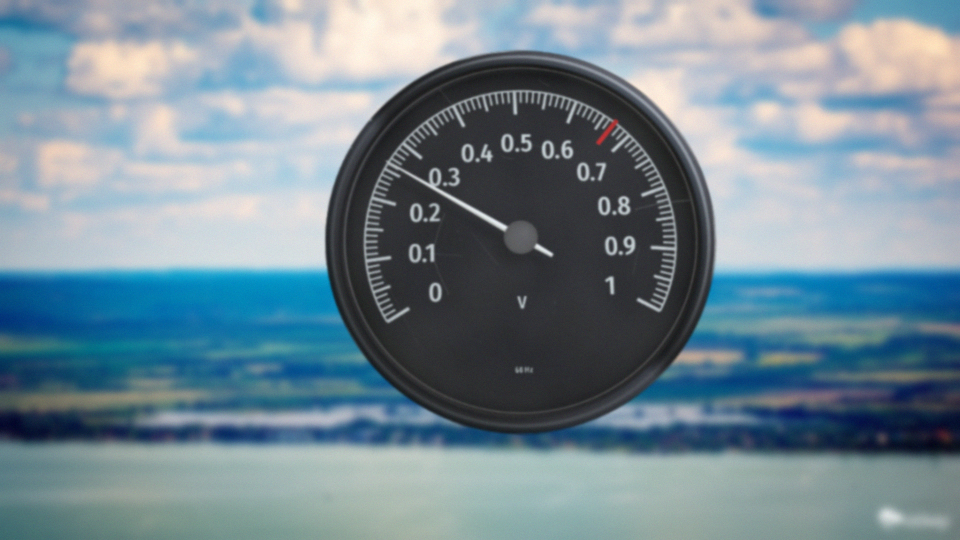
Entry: **0.26** V
